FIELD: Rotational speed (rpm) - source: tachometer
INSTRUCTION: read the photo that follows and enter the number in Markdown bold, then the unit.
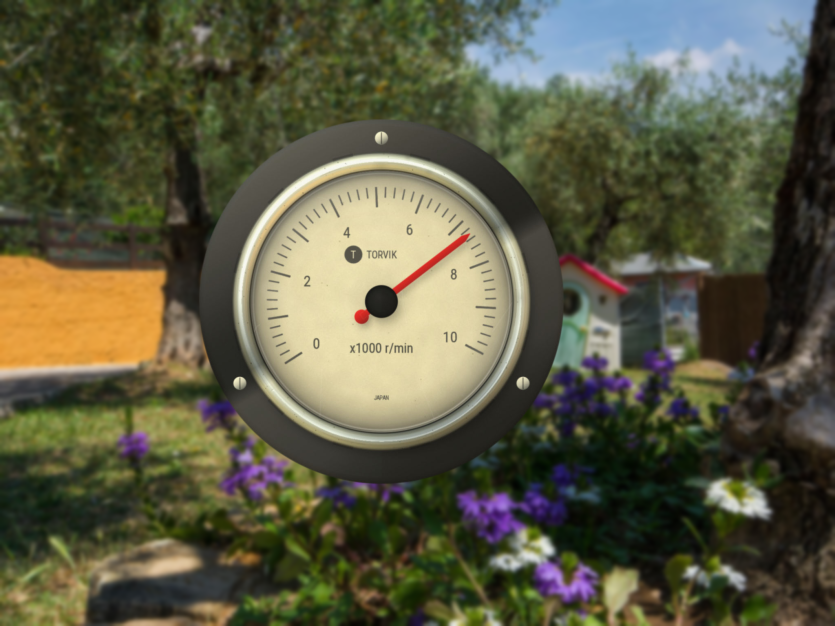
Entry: **7300** rpm
